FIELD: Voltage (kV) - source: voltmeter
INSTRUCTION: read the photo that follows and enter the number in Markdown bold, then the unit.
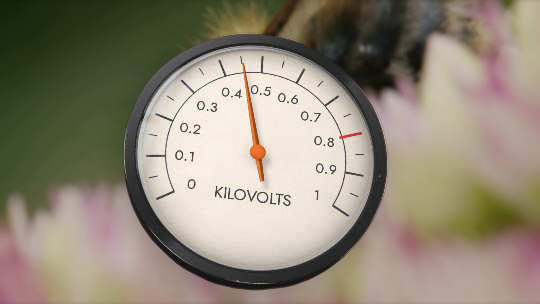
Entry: **0.45** kV
